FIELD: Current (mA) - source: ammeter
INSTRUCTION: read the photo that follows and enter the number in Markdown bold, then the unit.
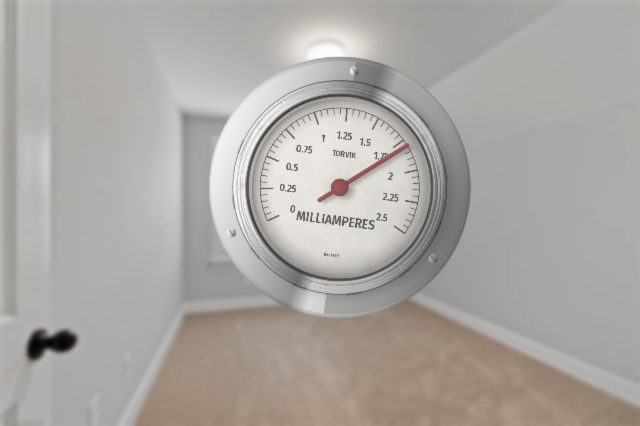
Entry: **1.8** mA
